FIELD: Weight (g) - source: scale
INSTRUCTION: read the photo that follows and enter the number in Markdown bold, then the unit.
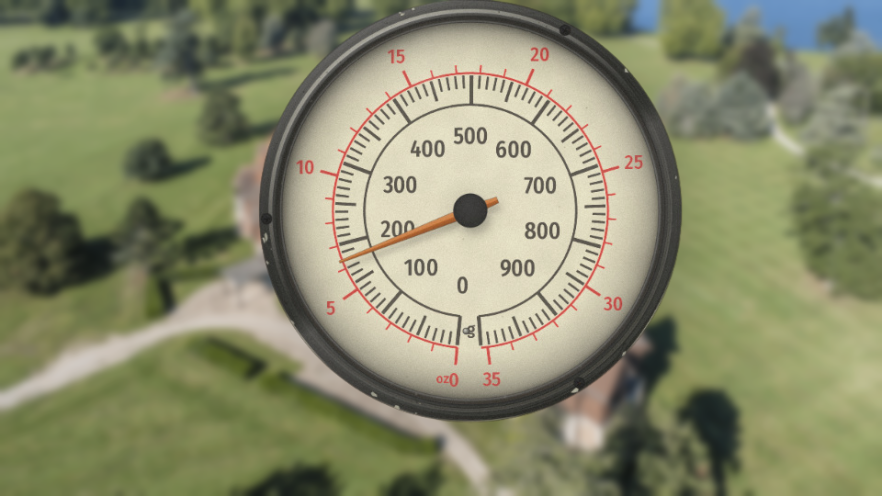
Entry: **180** g
